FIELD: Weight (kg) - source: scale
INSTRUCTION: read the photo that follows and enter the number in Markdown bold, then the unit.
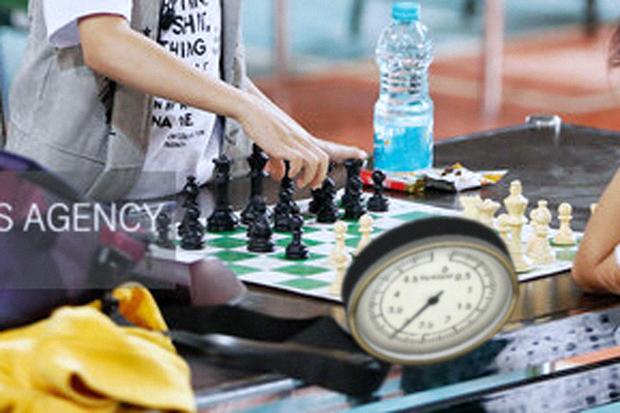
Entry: **3** kg
